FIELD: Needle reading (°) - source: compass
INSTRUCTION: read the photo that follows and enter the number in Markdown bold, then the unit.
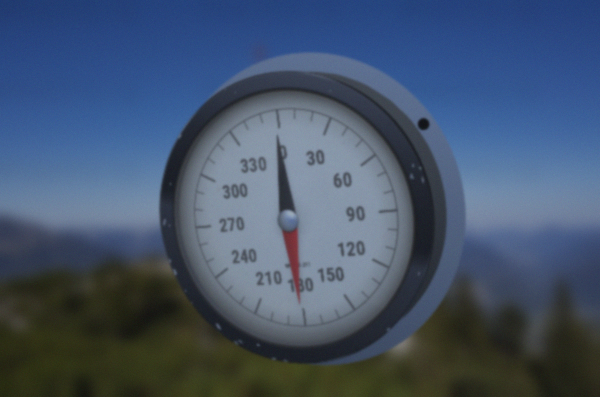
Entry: **180** °
